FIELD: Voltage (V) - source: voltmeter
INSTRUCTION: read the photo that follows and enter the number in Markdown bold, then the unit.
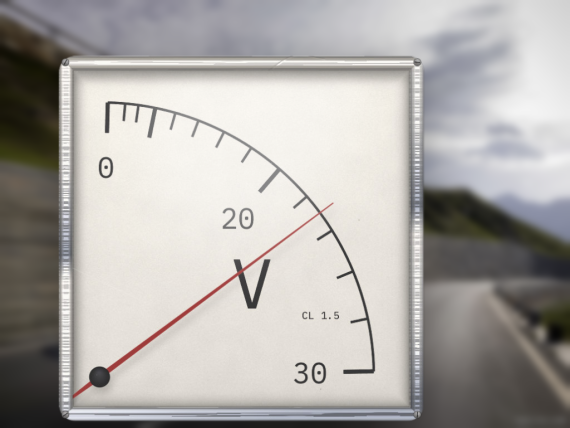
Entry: **23** V
